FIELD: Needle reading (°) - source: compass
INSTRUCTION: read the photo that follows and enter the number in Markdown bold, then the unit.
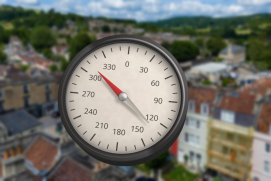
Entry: **310** °
